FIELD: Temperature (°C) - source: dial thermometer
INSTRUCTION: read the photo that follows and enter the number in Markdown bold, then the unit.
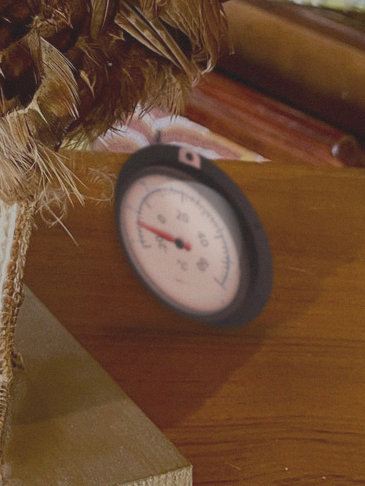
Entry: **-10** °C
